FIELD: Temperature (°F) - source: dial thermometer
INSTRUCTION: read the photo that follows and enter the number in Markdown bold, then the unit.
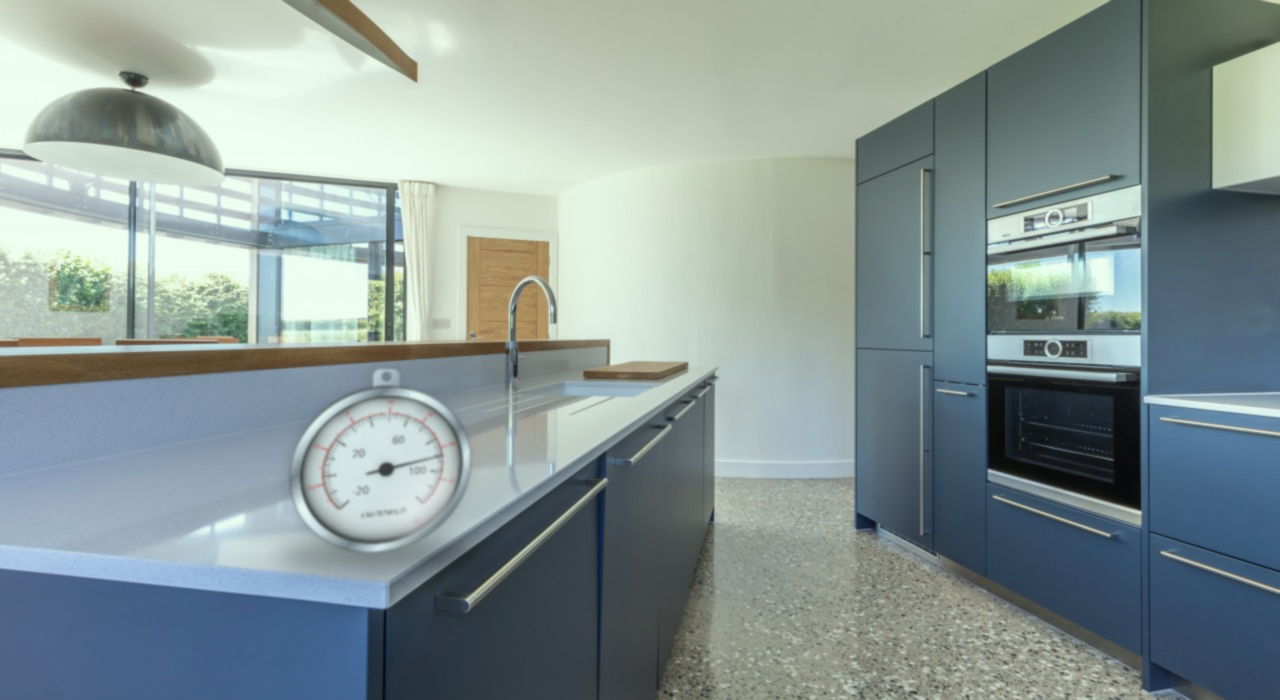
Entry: **90** °F
